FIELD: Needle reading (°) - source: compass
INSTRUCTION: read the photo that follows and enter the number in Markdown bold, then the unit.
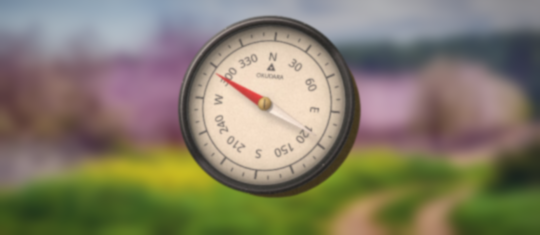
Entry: **295** °
